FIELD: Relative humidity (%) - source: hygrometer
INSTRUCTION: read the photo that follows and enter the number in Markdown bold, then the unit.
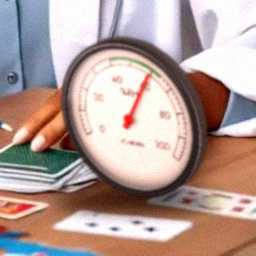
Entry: **60** %
